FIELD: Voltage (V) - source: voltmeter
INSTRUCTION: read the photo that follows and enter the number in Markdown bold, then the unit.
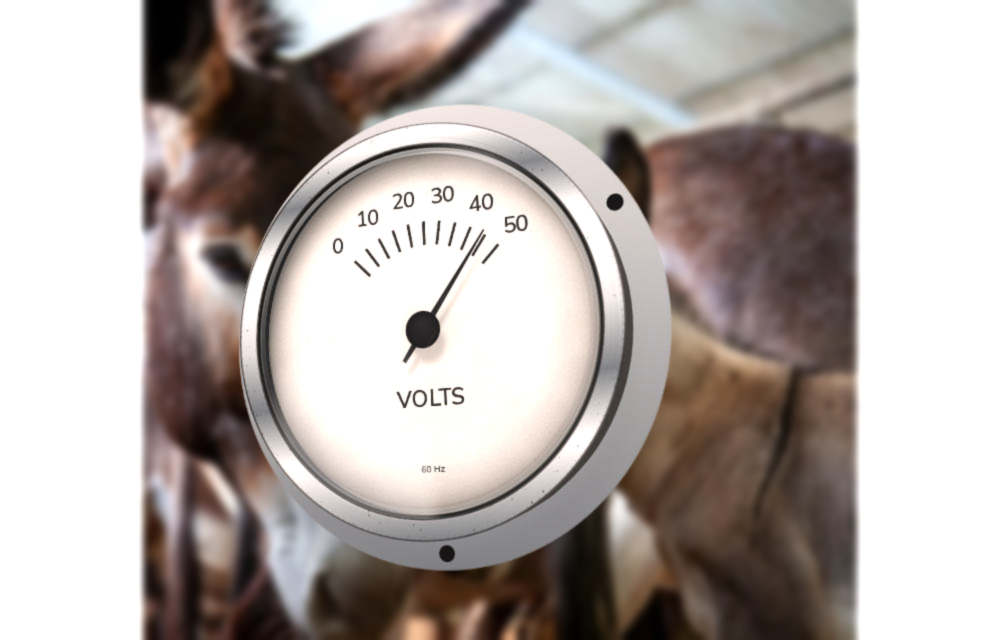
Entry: **45** V
